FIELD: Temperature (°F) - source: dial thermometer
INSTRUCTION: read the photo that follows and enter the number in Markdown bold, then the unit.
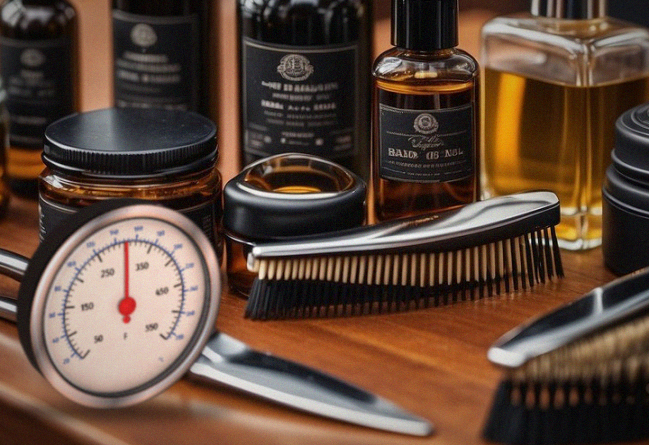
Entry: **300** °F
